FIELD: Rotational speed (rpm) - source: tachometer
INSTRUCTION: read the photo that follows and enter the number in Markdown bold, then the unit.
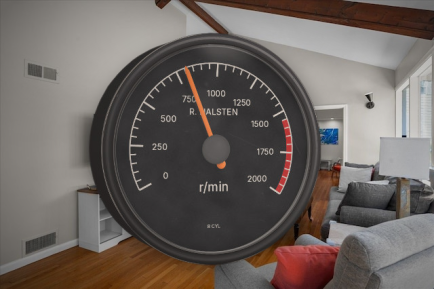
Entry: **800** rpm
